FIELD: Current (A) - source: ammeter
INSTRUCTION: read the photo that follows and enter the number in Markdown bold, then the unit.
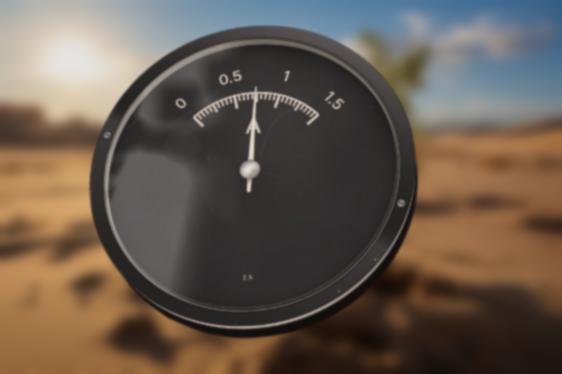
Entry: **0.75** A
